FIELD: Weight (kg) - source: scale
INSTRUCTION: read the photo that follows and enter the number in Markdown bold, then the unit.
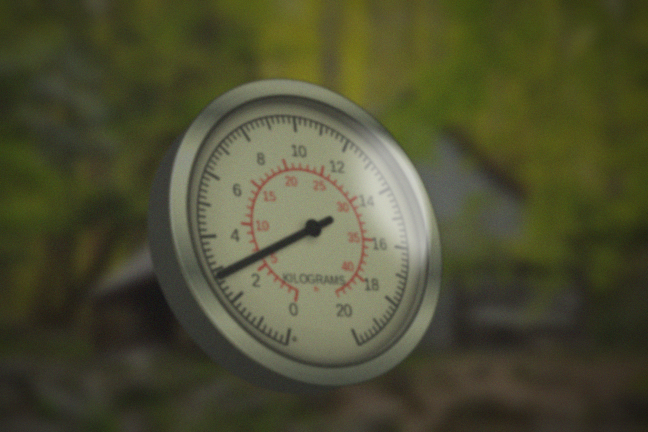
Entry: **2.8** kg
